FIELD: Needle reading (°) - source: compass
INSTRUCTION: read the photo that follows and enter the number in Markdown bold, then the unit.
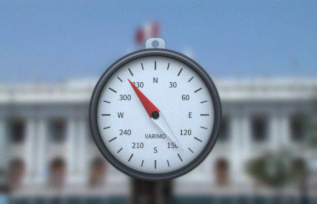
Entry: **322.5** °
